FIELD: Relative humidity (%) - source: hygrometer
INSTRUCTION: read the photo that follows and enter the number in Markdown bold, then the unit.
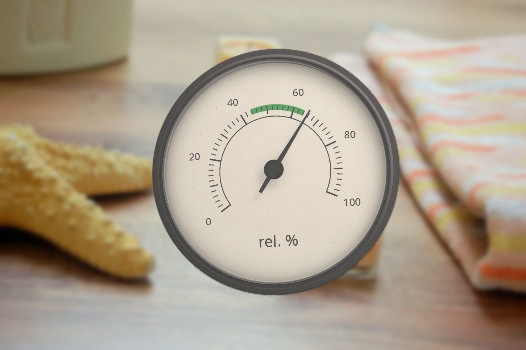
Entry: **66** %
